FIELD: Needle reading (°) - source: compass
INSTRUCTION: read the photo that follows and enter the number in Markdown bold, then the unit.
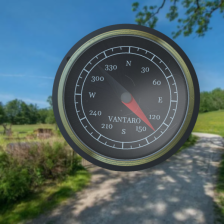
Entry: **135** °
